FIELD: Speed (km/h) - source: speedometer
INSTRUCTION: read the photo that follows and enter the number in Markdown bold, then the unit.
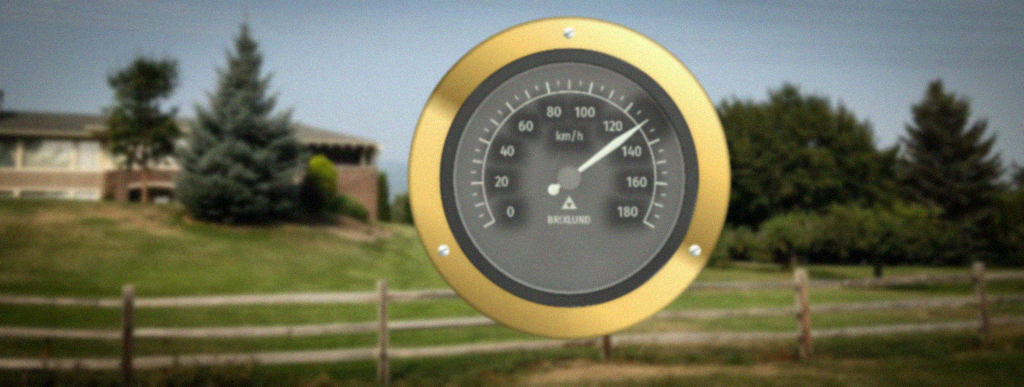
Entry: **130** km/h
